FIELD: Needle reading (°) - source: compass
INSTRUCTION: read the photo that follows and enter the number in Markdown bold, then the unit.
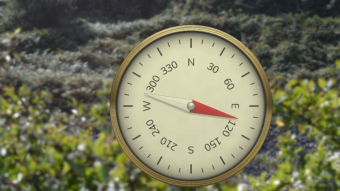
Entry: **105** °
